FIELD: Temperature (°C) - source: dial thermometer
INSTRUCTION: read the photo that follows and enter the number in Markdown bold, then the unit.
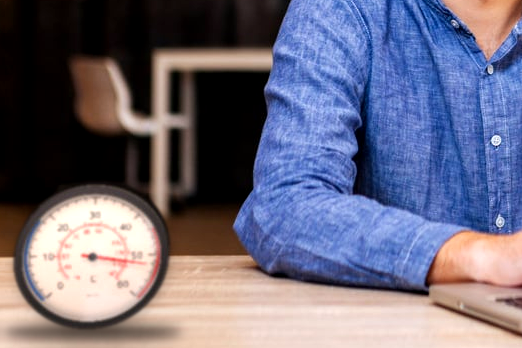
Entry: **52** °C
